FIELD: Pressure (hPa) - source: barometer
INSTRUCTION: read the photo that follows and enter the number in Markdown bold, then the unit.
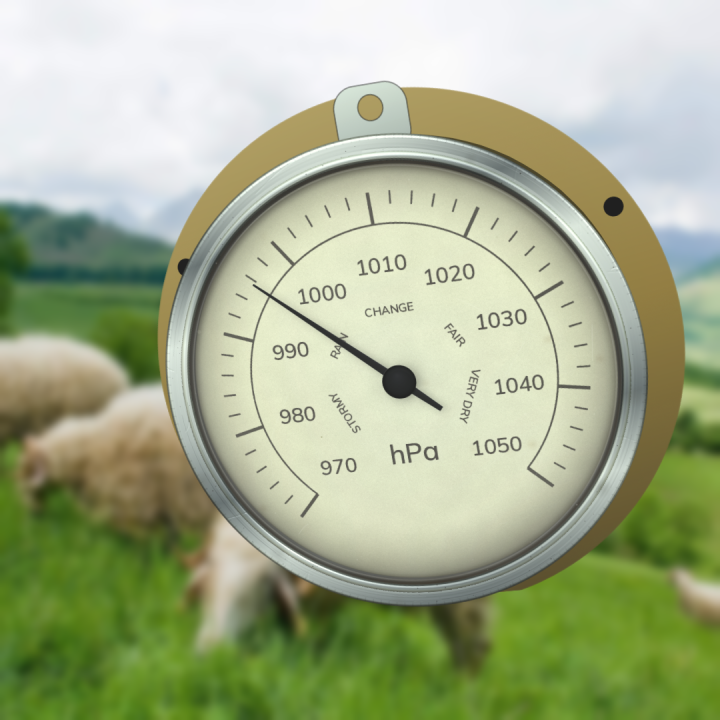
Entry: **996** hPa
